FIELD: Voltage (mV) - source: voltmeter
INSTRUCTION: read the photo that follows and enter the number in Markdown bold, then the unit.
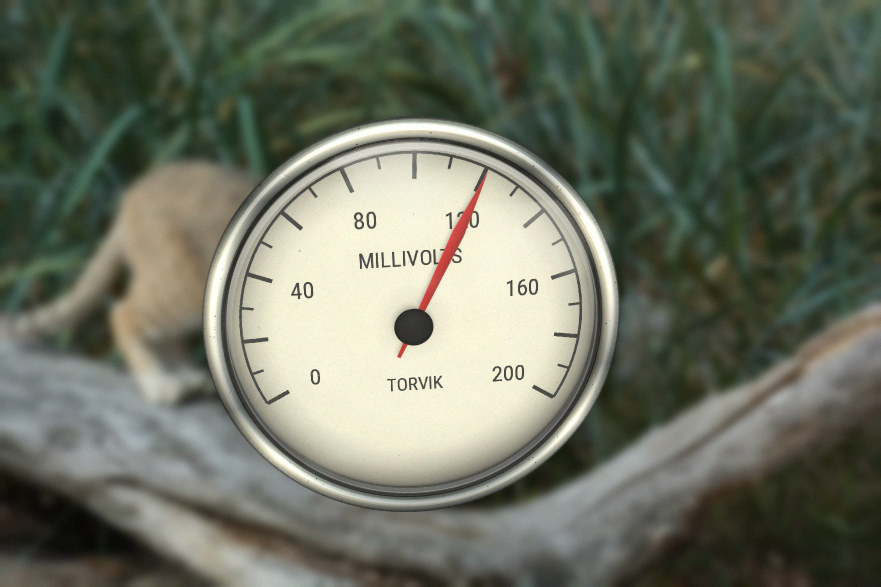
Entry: **120** mV
